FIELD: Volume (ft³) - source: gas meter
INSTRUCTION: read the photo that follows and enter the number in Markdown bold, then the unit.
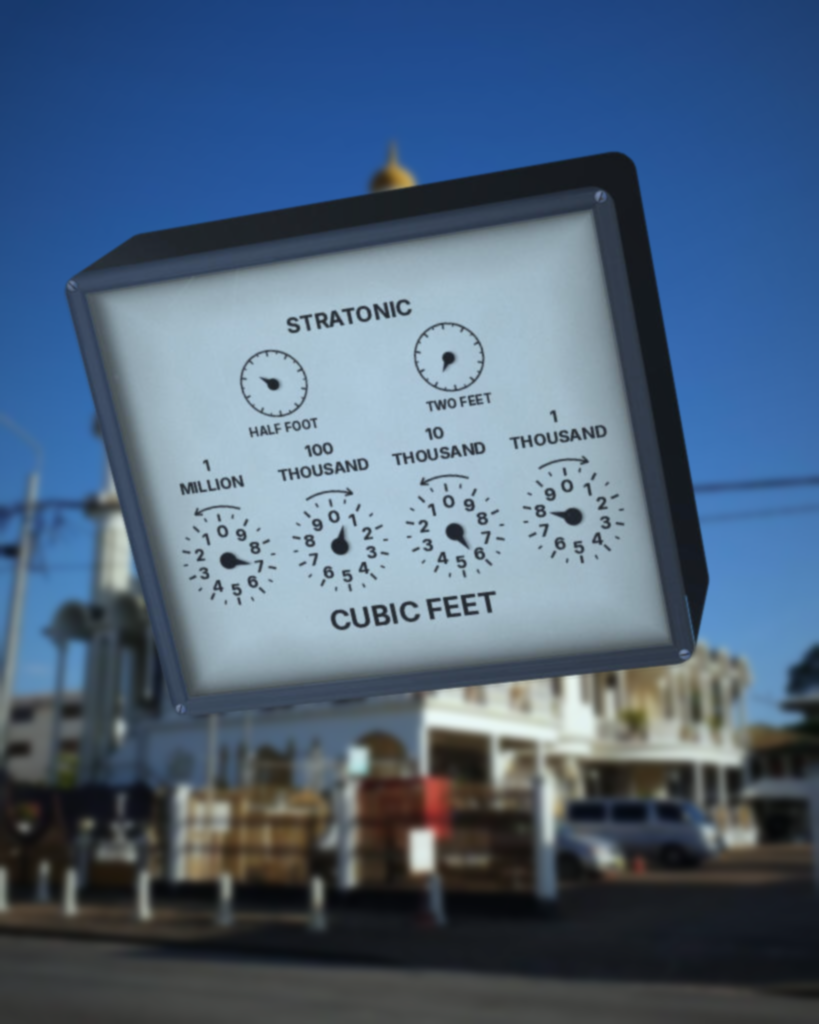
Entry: **705800** ft³
